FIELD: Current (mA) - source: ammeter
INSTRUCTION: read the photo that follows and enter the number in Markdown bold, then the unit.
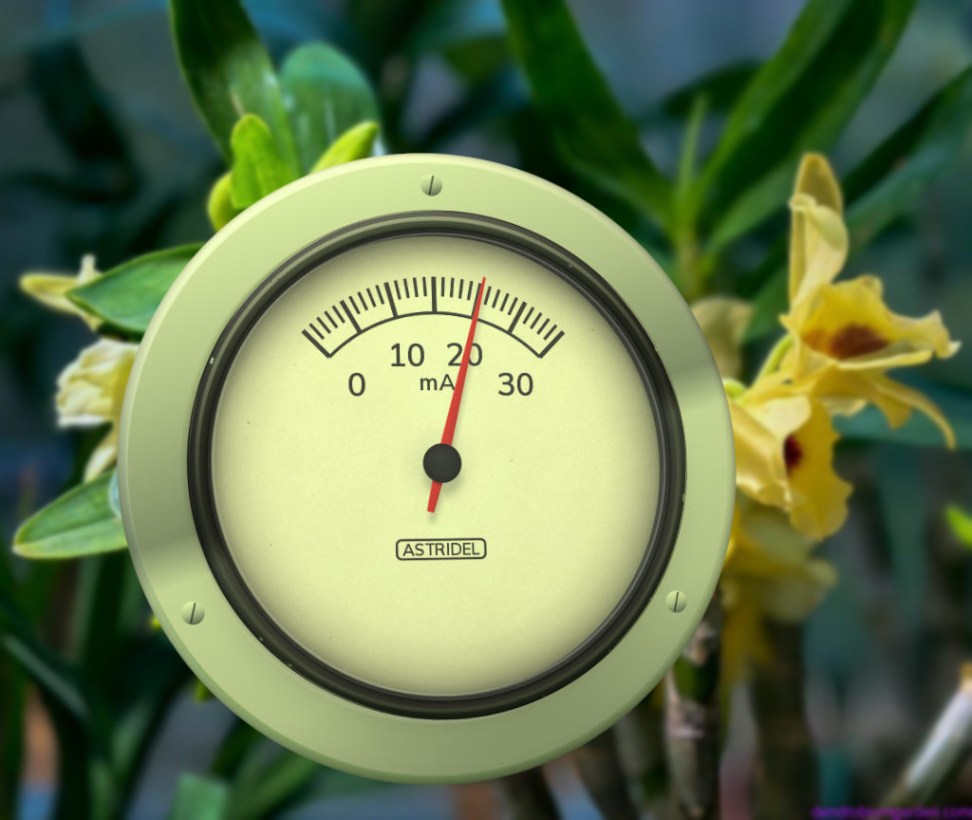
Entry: **20** mA
